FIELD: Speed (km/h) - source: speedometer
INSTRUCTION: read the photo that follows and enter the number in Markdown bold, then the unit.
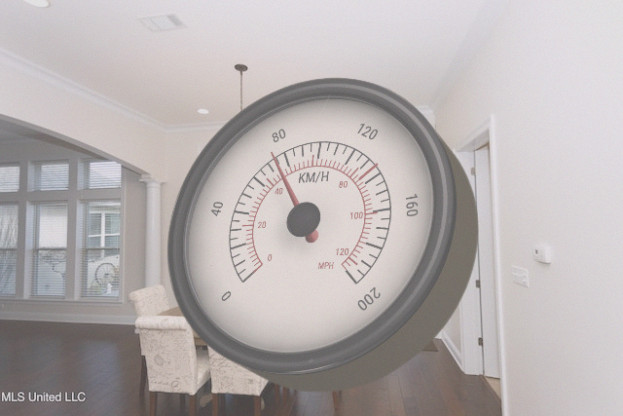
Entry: **75** km/h
